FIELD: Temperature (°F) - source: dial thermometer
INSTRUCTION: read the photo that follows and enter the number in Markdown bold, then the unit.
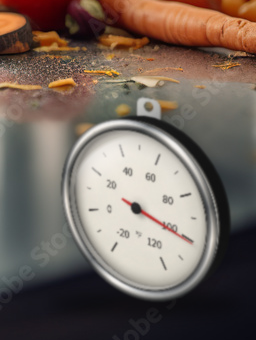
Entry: **100** °F
